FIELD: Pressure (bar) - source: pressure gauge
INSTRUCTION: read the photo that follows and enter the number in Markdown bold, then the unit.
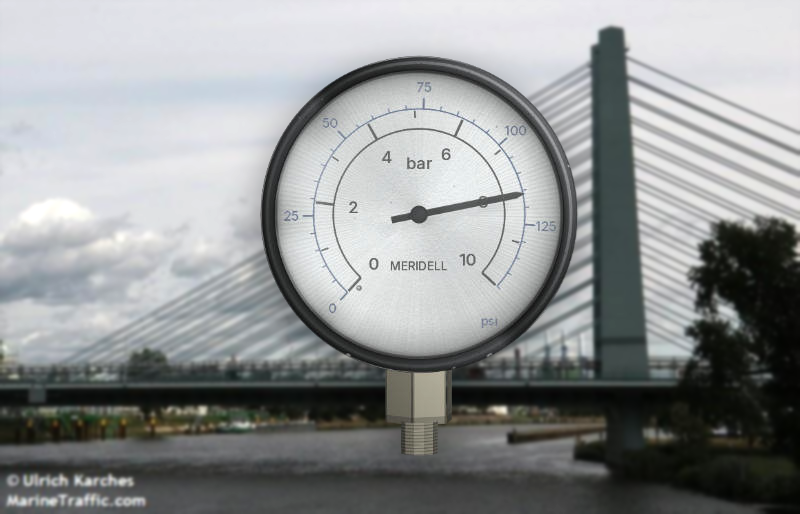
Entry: **8** bar
